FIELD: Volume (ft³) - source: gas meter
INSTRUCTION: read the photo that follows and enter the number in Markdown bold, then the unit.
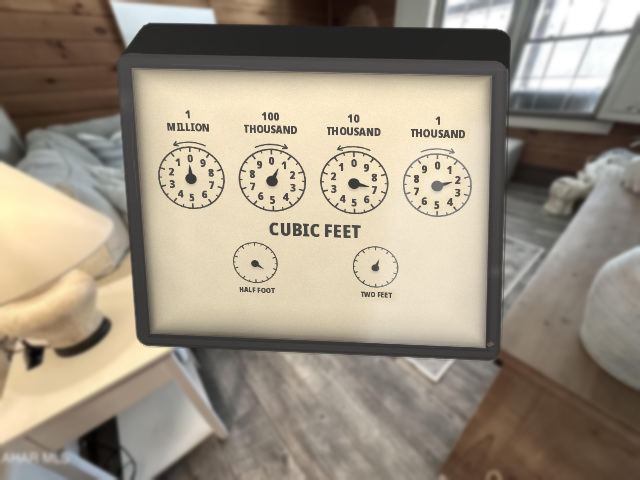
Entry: **7200** ft³
